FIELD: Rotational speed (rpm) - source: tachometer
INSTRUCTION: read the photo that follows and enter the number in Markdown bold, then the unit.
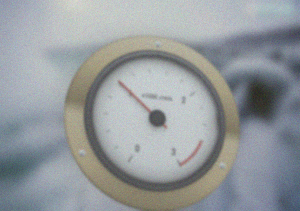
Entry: **1000** rpm
